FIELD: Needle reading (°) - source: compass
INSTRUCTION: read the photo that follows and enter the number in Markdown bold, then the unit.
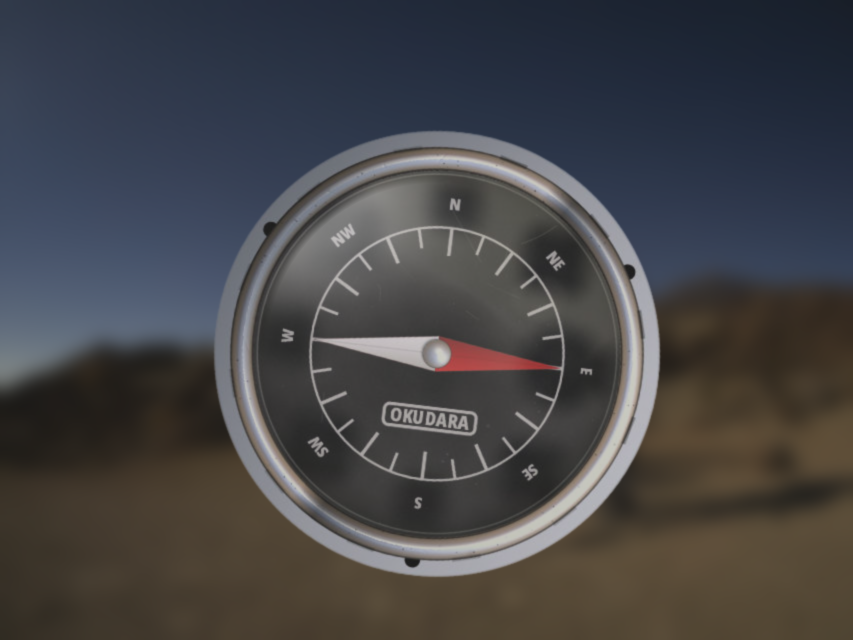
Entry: **90** °
